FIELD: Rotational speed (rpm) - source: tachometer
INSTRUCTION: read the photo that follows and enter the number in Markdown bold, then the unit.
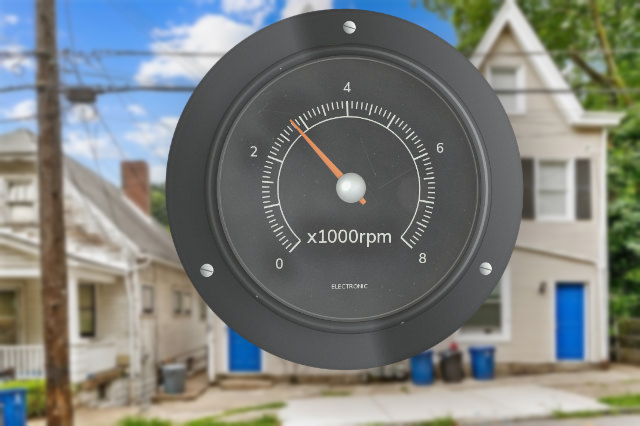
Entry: **2800** rpm
